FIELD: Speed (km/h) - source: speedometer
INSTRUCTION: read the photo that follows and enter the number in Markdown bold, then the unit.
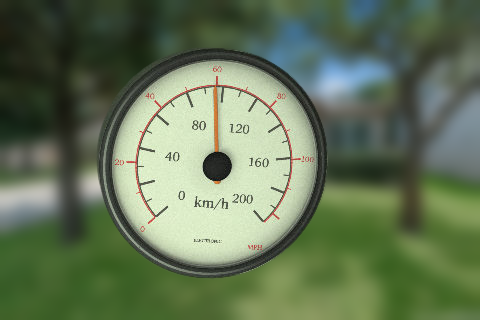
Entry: **95** km/h
